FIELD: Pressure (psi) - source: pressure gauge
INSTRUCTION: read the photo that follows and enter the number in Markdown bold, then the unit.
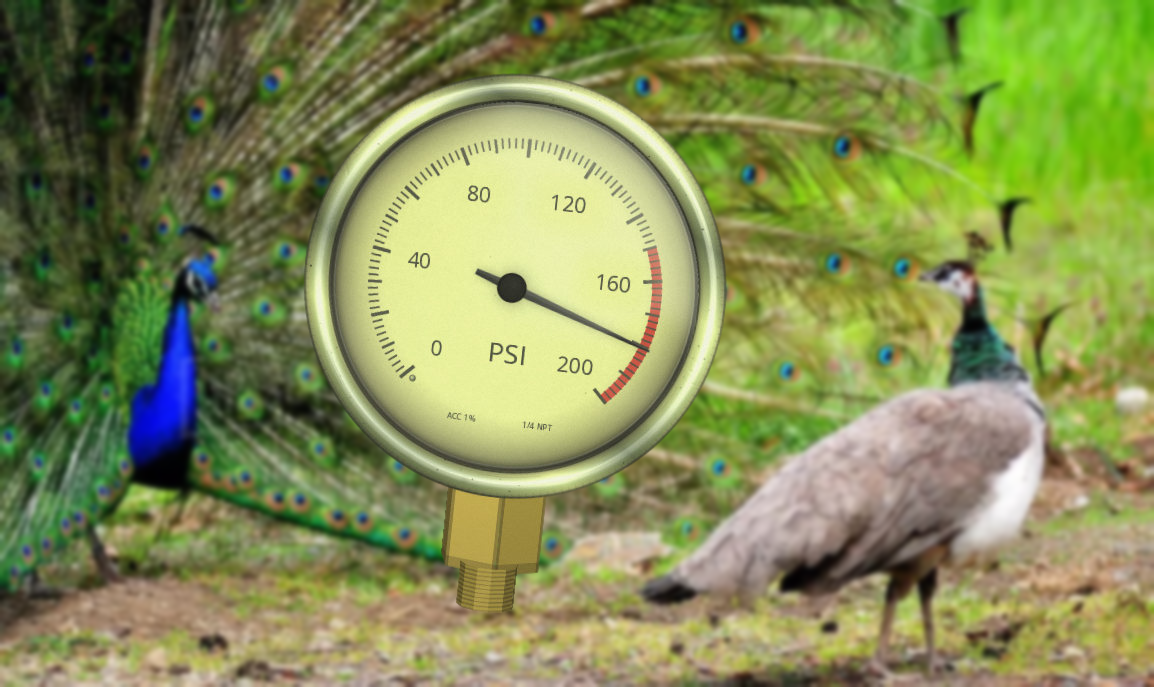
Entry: **180** psi
